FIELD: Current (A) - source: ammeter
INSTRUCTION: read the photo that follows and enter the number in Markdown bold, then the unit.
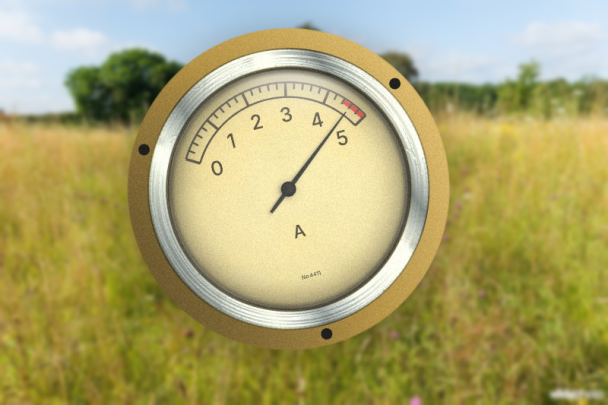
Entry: **4.6** A
